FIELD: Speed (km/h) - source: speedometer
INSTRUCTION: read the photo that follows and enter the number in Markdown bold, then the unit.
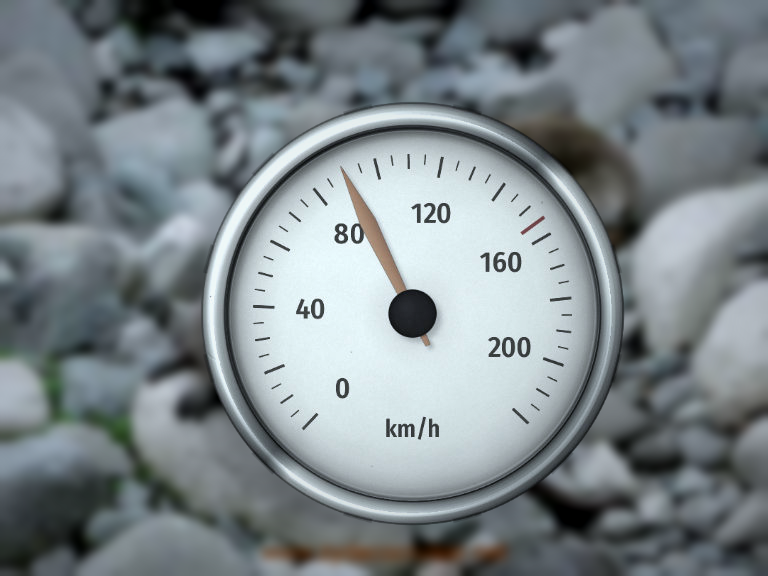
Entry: **90** km/h
